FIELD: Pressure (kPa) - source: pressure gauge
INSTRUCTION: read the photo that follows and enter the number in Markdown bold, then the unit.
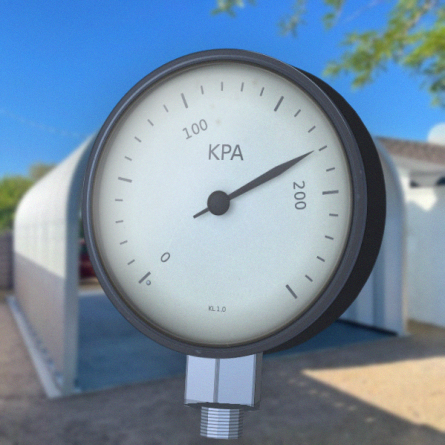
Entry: **180** kPa
